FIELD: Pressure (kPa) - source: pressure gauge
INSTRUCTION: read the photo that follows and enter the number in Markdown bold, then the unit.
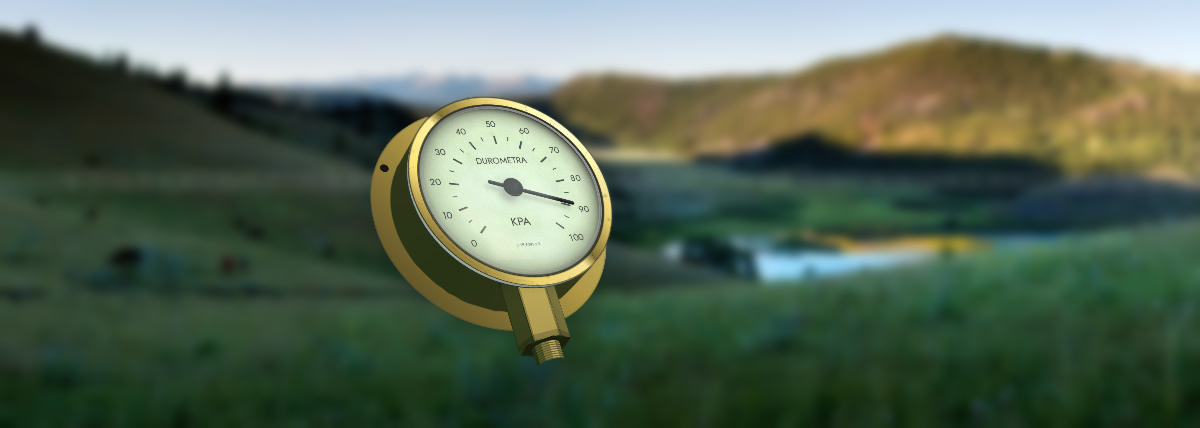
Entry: **90** kPa
